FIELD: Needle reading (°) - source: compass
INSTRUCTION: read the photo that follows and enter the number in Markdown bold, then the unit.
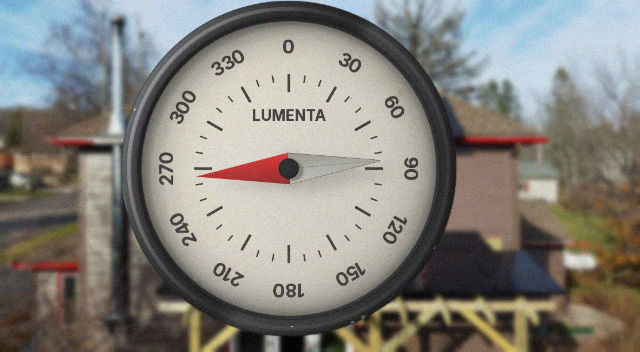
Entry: **265** °
